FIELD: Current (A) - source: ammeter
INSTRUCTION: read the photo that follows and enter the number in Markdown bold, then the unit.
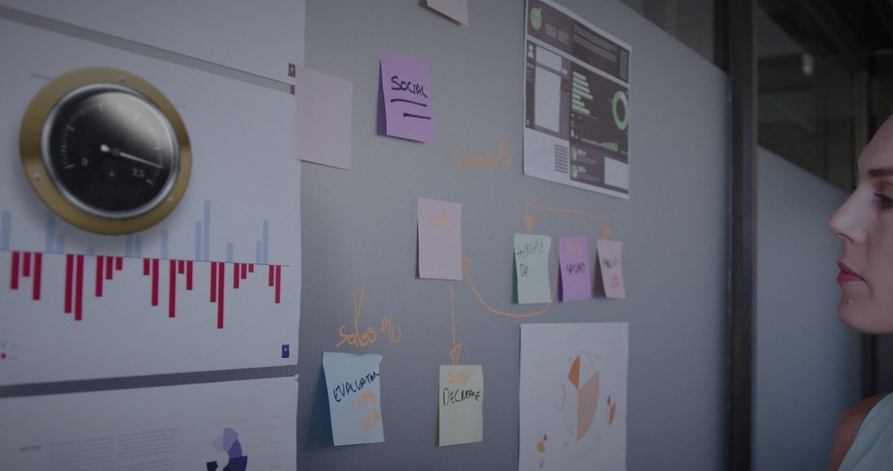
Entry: **2.25** A
